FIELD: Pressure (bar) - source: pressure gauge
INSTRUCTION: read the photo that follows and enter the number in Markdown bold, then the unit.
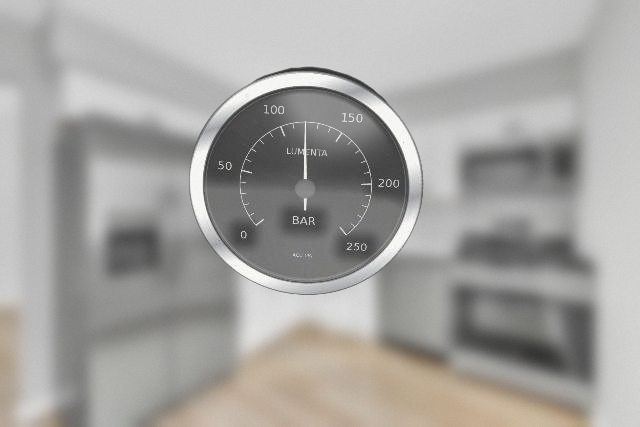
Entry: **120** bar
